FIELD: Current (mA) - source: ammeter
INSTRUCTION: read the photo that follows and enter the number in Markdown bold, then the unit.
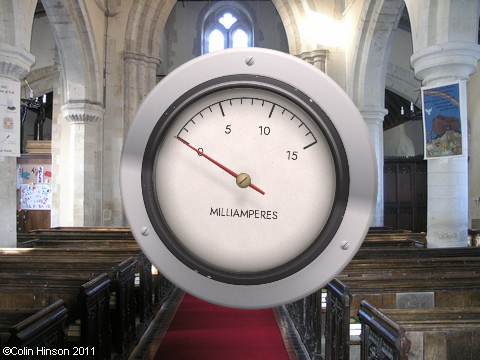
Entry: **0** mA
